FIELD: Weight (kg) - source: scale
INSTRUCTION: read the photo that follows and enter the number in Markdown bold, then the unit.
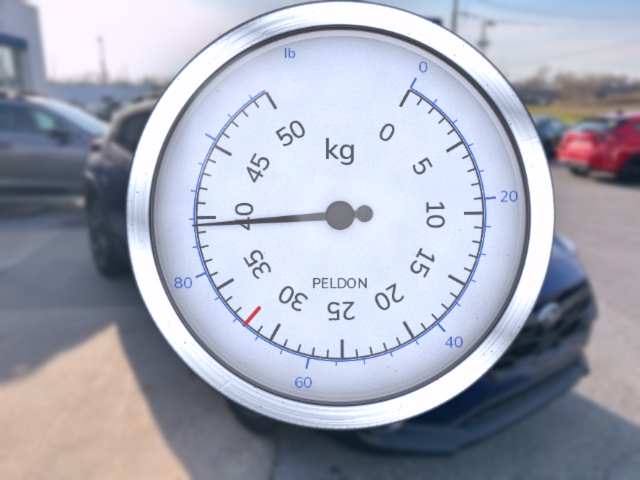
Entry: **39.5** kg
